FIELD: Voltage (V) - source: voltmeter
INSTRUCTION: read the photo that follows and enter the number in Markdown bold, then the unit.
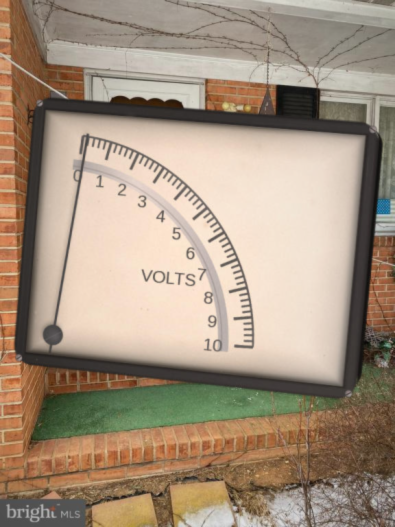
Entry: **0.2** V
